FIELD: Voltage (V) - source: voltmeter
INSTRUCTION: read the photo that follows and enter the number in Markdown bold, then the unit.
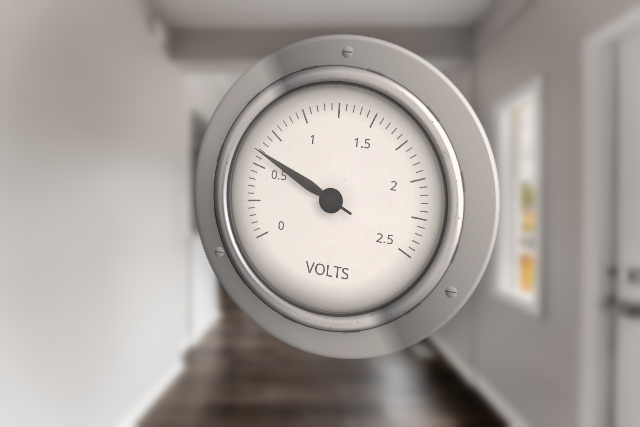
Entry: **0.6** V
